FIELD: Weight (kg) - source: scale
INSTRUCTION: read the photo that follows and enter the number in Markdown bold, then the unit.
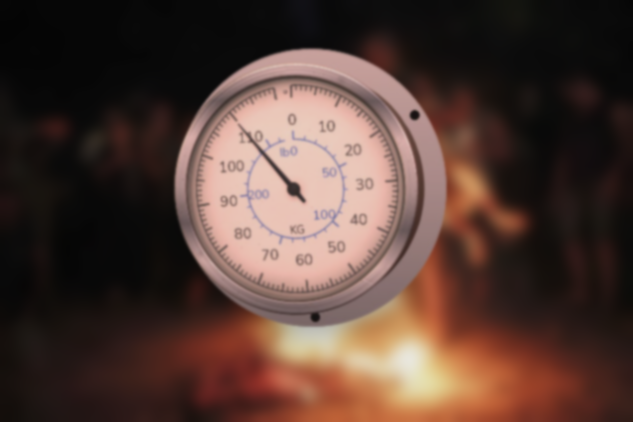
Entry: **110** kg
